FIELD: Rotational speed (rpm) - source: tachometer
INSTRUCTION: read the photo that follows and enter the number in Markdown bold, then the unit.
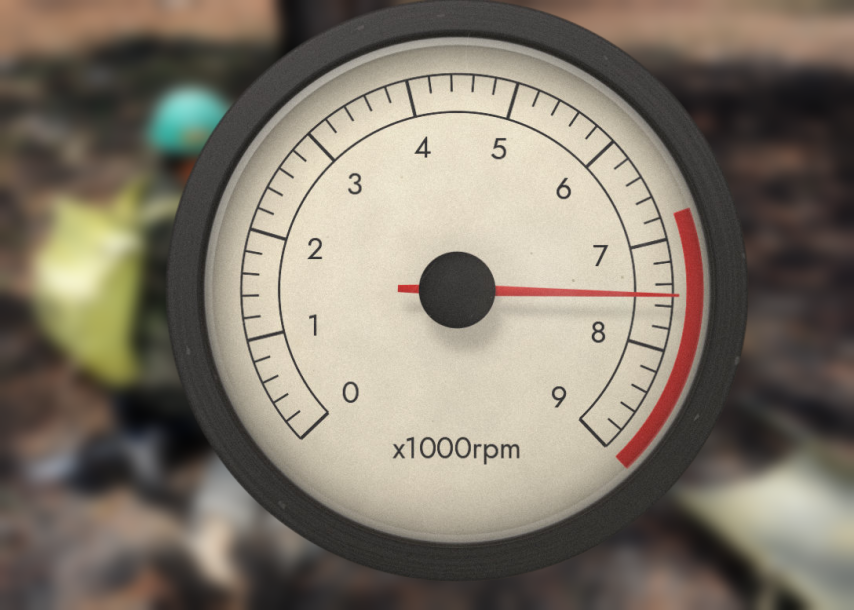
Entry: **7500** rpm
